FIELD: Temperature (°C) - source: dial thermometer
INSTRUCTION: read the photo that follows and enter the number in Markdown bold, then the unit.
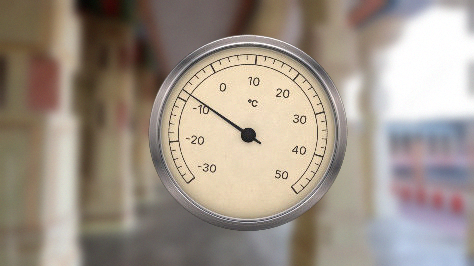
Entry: **-8** °C
